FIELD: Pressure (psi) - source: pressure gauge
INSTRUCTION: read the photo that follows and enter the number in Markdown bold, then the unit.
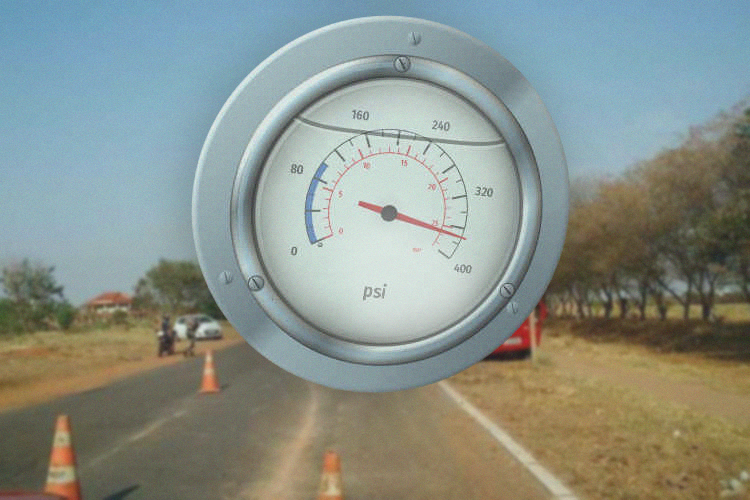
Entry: **370** psi
